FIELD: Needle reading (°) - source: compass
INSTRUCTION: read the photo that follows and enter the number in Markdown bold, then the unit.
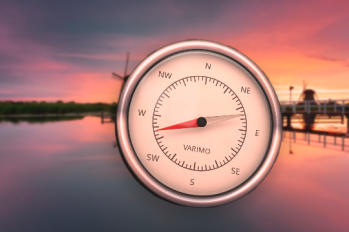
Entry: **250** °
